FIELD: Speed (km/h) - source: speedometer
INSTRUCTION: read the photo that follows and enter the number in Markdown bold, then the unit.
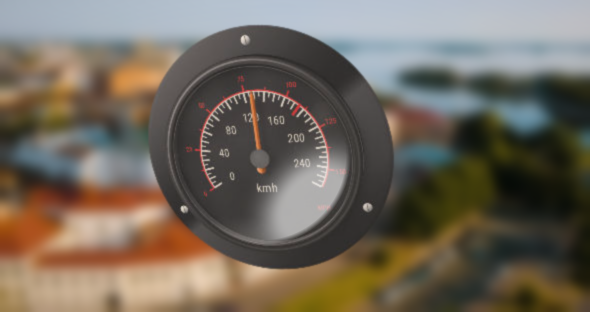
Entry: **130** km/h
